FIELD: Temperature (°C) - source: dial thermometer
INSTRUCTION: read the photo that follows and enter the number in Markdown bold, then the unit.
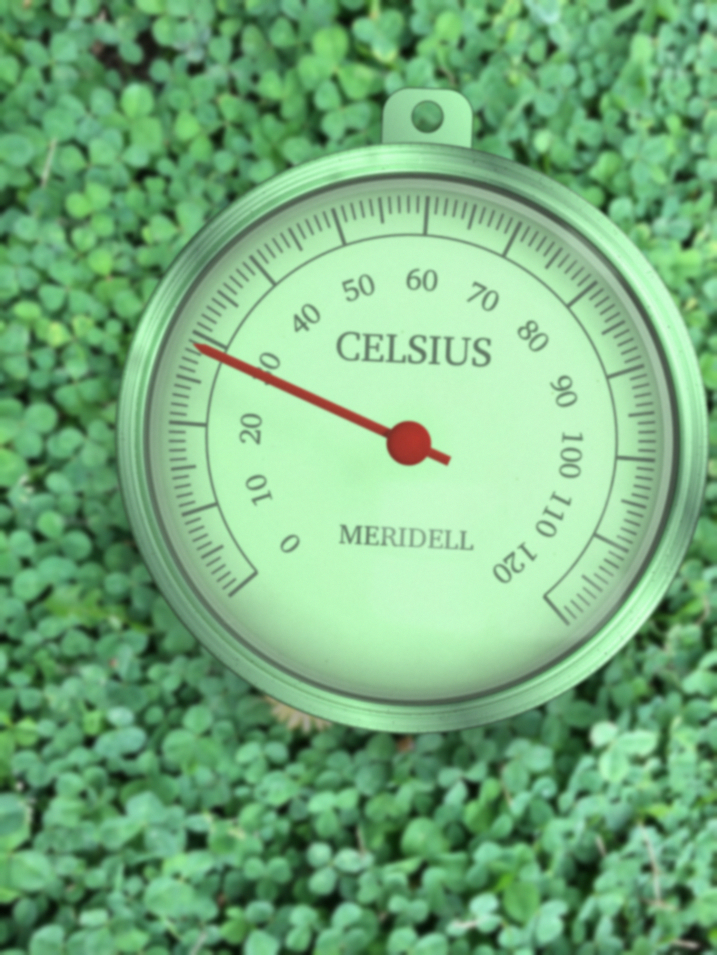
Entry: **29** °C
